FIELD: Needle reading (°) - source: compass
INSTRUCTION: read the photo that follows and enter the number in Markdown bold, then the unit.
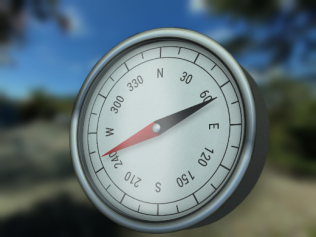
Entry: **247.5** °
